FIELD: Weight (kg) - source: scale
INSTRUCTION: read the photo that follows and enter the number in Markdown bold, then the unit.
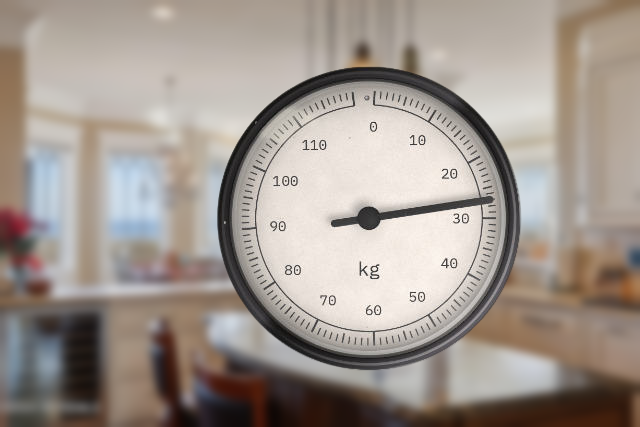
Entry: **27** kg
